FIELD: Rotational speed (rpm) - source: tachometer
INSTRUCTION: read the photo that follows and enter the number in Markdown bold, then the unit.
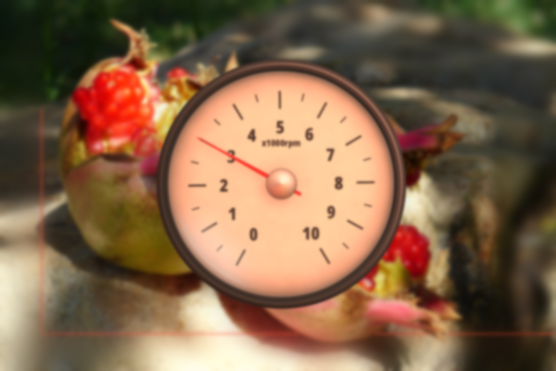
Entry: **3000** rpm
